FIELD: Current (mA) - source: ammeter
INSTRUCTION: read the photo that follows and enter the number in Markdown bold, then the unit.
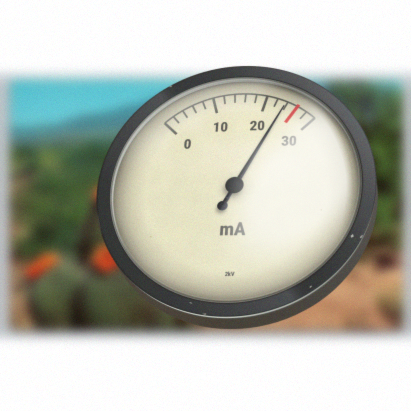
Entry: **24** mA
